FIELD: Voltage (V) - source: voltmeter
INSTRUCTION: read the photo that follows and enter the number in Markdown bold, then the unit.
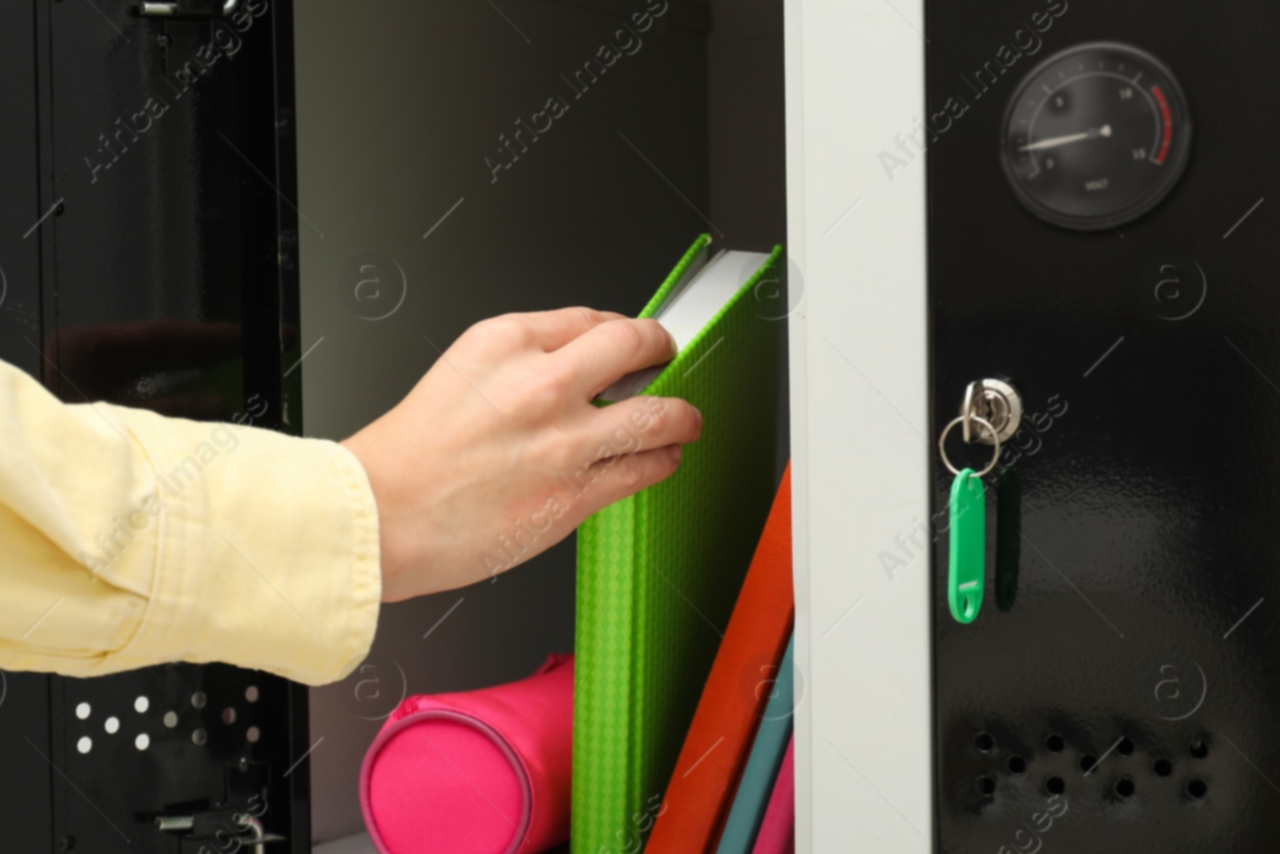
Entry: **1.5** V
